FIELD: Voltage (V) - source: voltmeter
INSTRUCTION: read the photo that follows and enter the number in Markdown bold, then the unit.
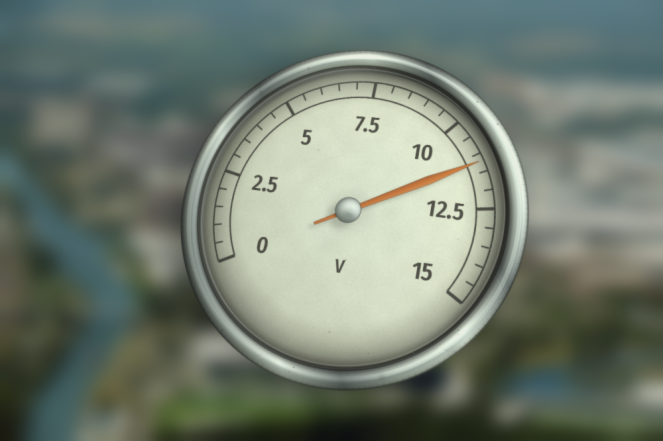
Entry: **11.25** V
